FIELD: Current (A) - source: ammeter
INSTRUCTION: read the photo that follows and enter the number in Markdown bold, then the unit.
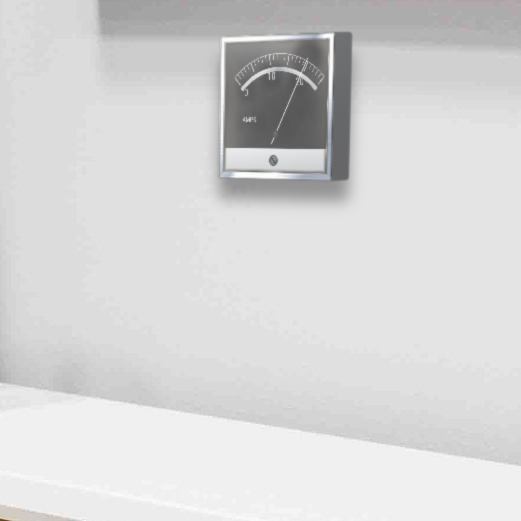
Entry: **20** A
